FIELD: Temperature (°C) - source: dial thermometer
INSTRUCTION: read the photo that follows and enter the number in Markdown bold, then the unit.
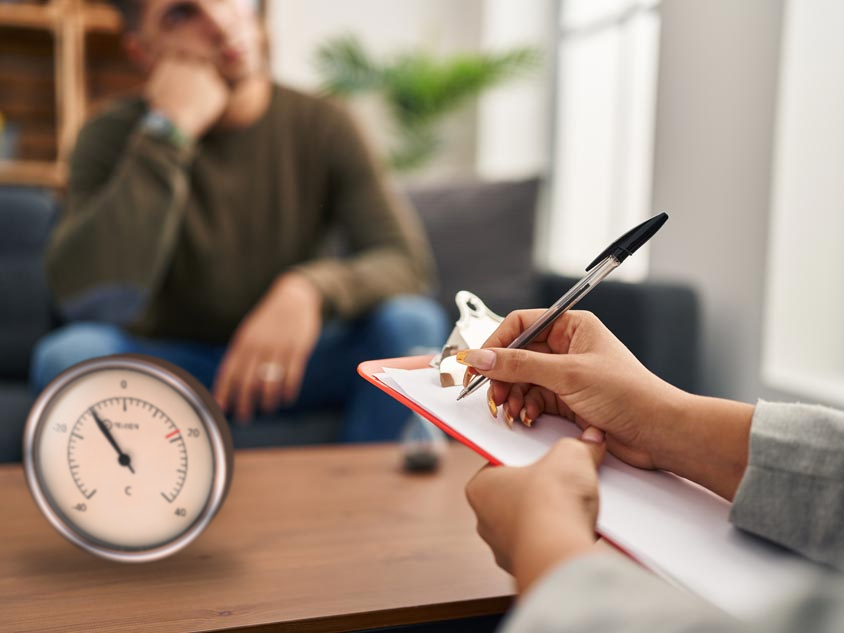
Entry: **-10** °C
